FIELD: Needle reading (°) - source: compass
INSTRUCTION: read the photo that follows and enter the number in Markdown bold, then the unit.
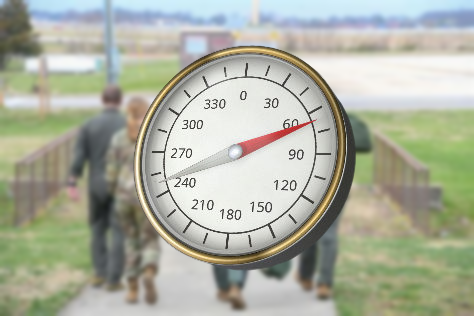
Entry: **67.5** °
